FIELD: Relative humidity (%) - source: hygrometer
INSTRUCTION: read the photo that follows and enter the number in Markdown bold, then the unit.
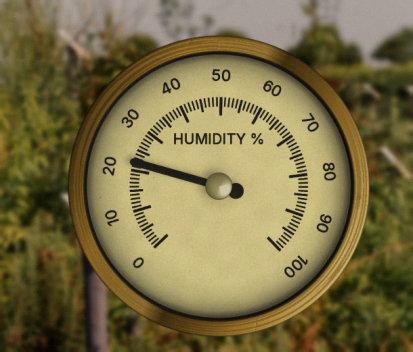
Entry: **22** %
